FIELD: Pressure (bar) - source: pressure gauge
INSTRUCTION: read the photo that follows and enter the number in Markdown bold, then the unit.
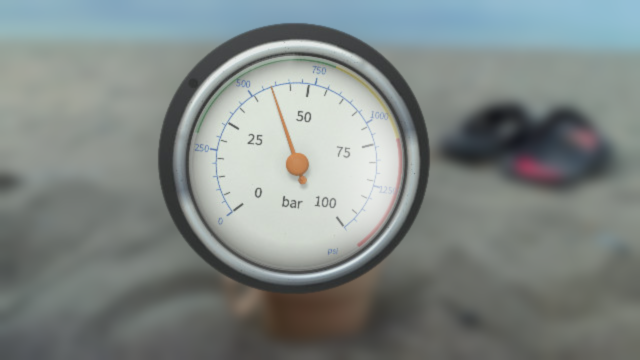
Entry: **40** bar
